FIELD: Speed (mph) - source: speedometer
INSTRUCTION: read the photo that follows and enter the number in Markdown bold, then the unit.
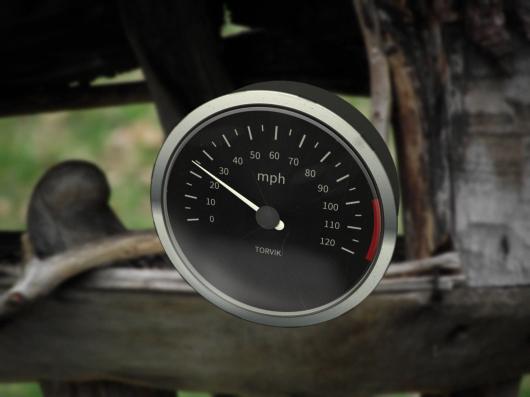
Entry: **25** mph
